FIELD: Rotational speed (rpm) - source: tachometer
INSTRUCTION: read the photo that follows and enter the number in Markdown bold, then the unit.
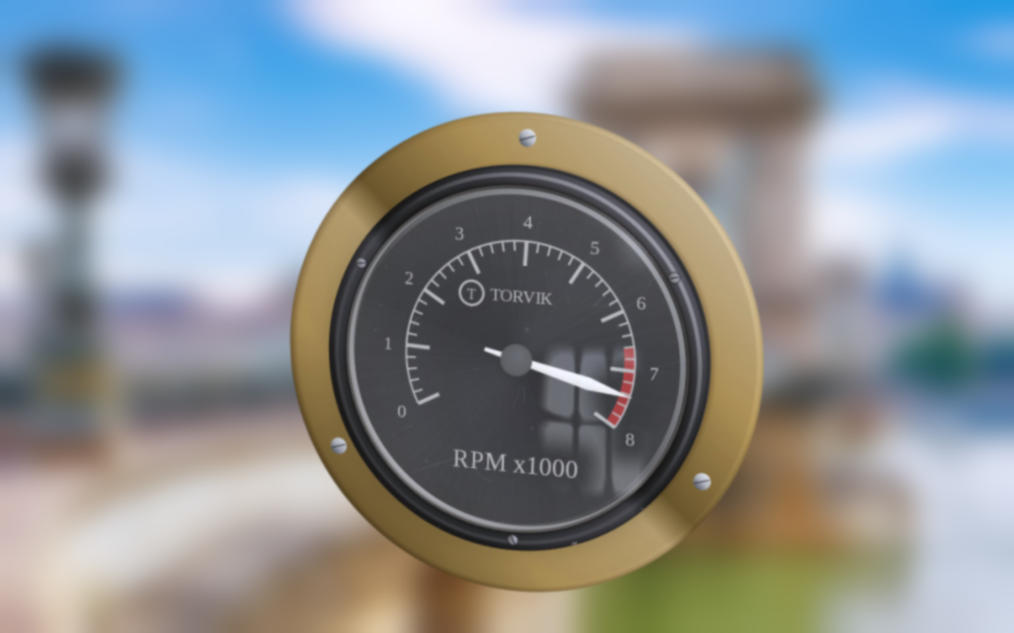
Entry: **7400** rpm
